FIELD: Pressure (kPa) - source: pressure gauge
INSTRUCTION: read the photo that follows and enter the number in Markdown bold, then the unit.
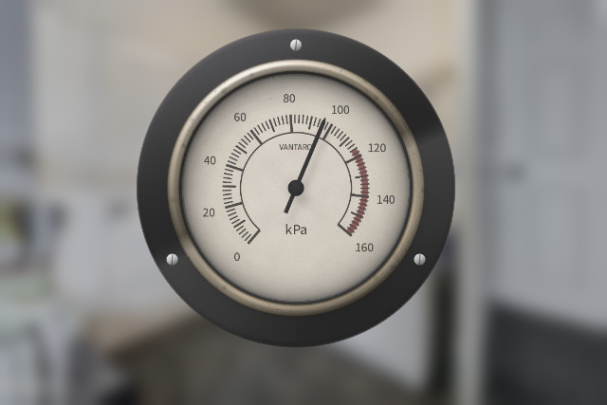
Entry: **96** kPa
